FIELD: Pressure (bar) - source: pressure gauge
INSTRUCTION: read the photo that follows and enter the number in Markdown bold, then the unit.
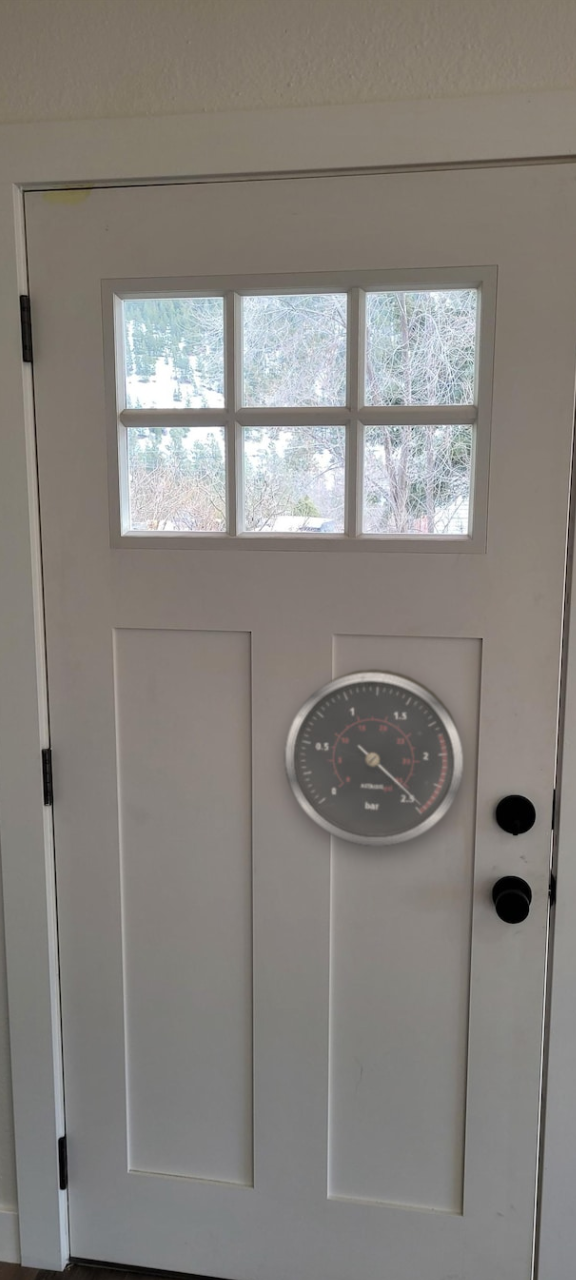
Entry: **2.45** bar
